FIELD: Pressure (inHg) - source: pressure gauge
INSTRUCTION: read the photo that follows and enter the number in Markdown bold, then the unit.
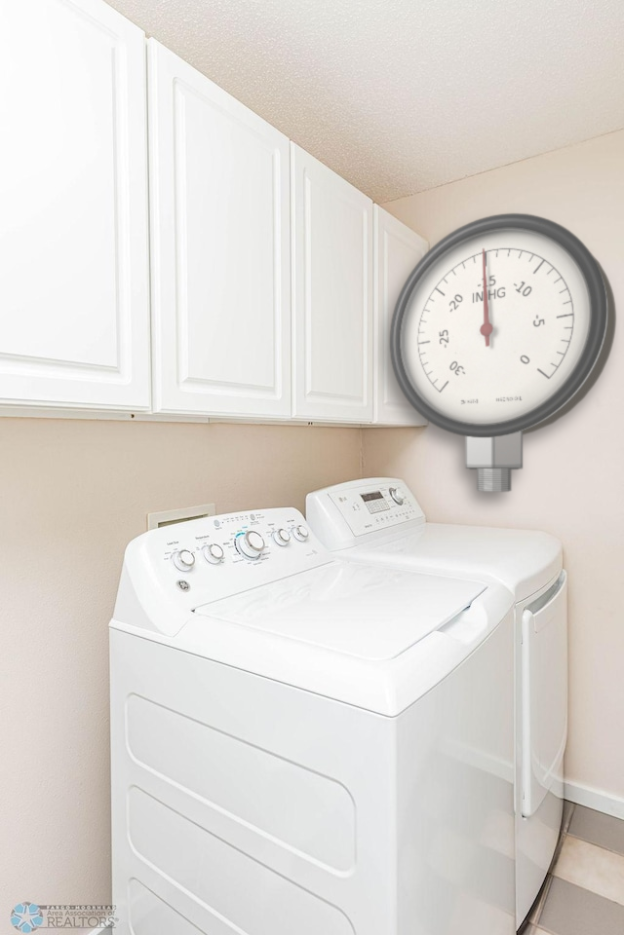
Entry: **-15** inHg
